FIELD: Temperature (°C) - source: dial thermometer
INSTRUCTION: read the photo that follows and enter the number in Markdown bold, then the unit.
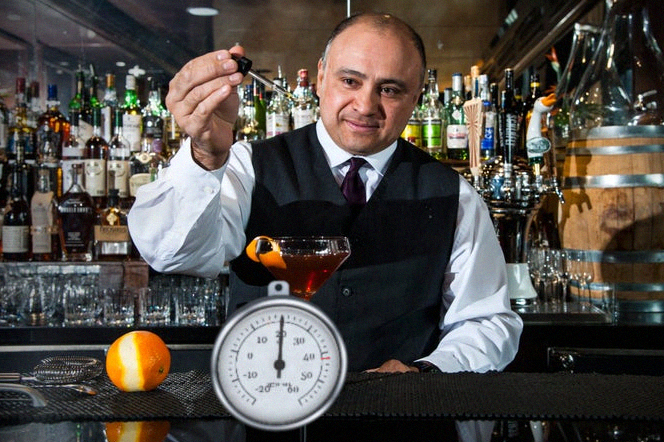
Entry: **20** °C
